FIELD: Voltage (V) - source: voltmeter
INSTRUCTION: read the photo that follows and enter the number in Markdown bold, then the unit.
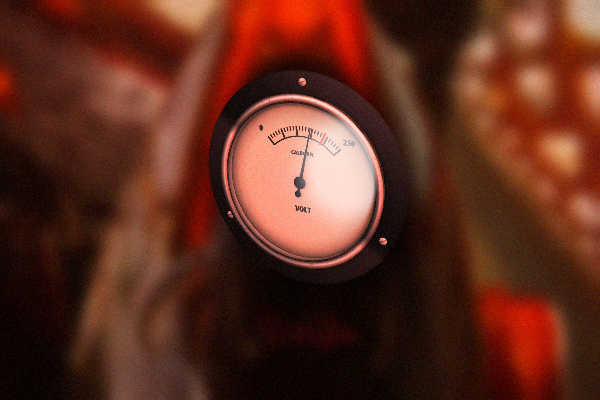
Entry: **150** V
